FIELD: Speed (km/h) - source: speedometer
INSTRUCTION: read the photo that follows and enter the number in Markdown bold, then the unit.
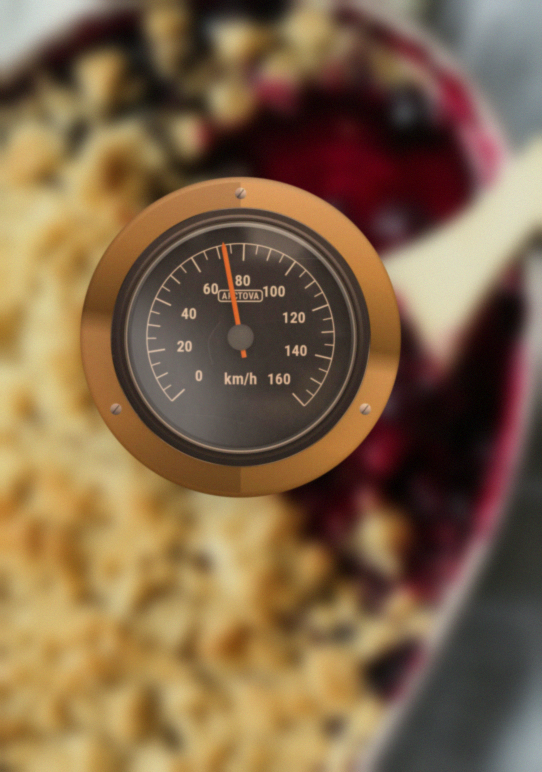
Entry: **72.5** km/h
